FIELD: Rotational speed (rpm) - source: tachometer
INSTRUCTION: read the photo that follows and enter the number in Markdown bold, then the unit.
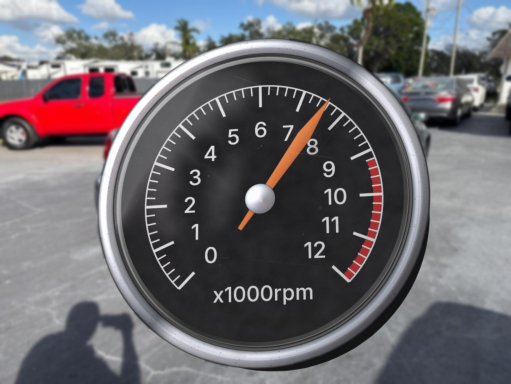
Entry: **7600** rpm
